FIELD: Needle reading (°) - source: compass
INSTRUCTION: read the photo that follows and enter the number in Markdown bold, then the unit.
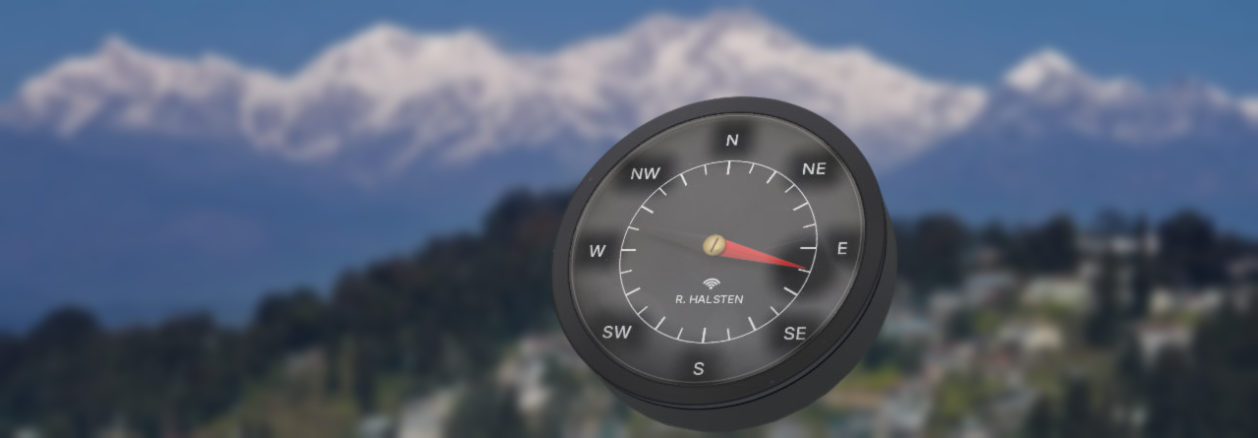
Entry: **105** °
